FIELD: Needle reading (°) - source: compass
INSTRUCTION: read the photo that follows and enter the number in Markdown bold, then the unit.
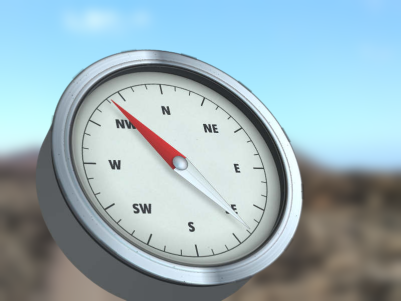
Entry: **320** °
